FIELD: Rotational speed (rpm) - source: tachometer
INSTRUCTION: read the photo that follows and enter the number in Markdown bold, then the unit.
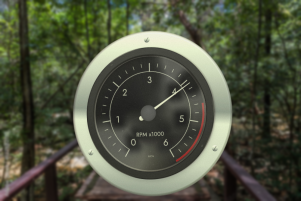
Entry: **4100** rpm
